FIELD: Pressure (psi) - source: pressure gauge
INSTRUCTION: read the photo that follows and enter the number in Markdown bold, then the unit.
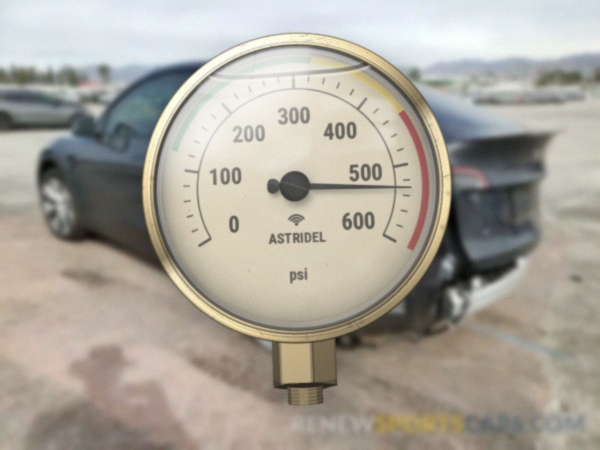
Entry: **530** psi
